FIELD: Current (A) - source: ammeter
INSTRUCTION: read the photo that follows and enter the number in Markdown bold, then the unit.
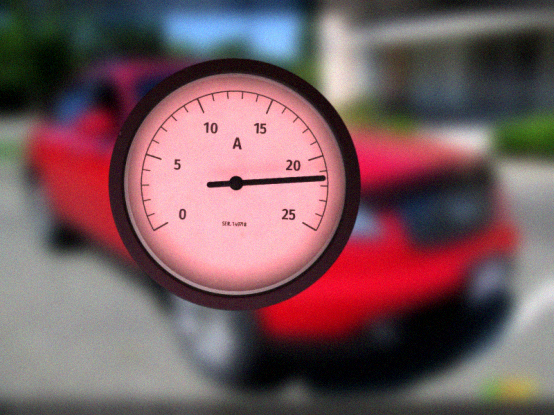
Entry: **21.5** A
